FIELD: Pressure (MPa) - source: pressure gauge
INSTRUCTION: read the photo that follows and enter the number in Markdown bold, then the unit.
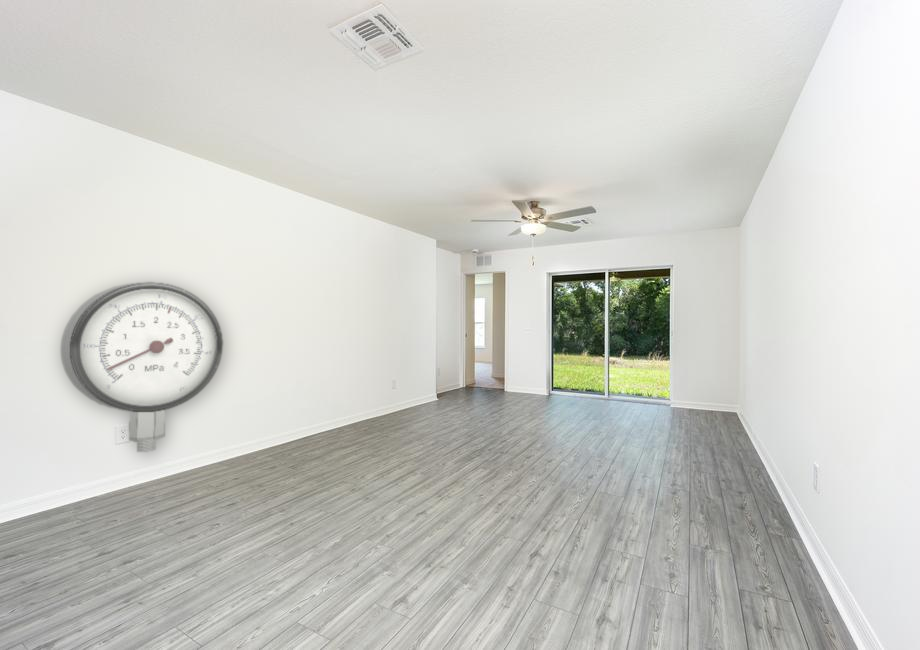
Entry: **0.25** MPa
